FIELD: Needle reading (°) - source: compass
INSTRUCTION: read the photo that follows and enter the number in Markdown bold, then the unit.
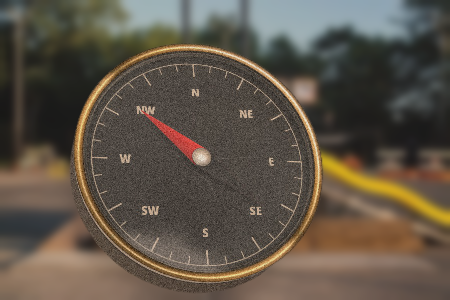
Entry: **310** °
